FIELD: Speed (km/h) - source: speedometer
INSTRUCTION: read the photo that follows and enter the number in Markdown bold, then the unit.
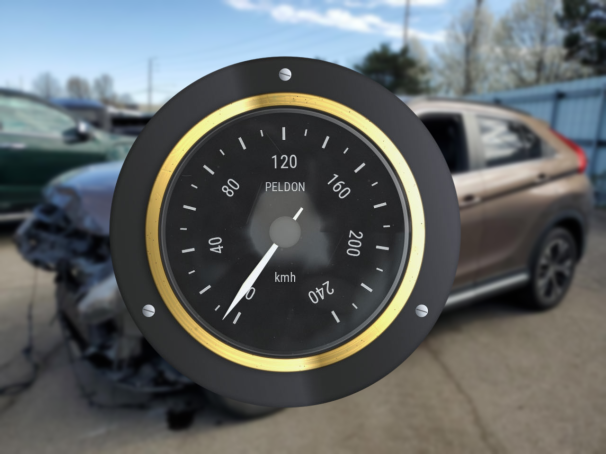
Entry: **5** km/h
